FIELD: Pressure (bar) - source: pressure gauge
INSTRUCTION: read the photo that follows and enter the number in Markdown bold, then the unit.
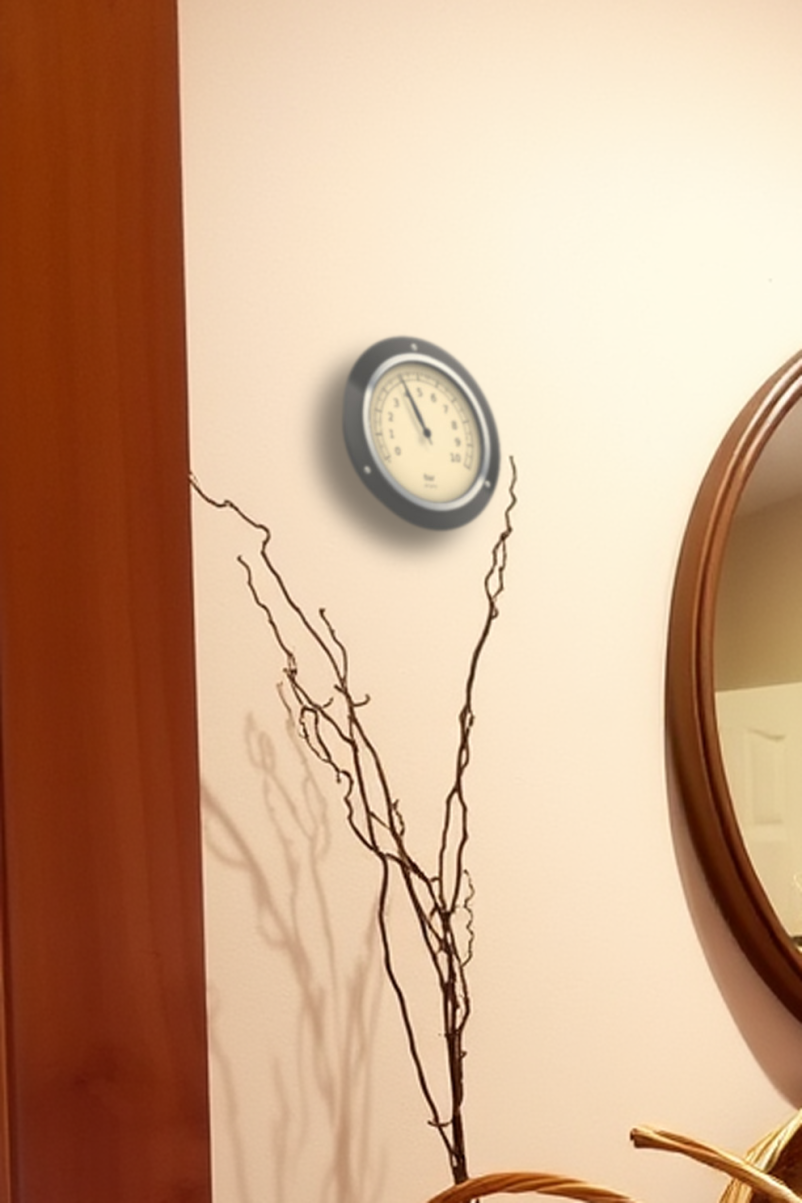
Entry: **4** bar
